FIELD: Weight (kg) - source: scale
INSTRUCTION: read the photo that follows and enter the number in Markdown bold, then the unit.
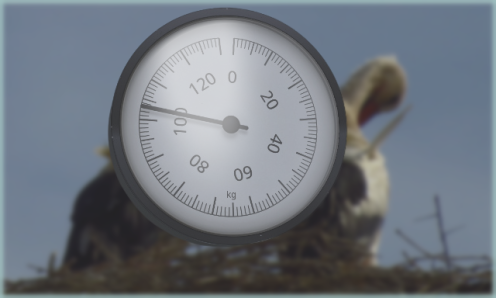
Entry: **103** kg
